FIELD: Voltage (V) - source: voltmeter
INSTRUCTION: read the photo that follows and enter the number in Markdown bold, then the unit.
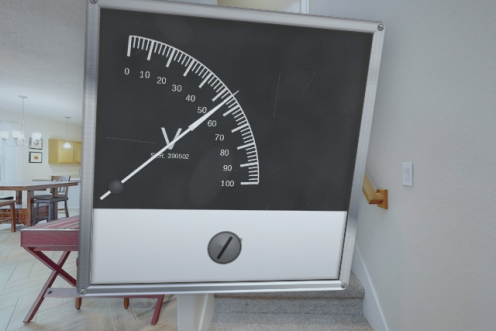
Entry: **54** V
